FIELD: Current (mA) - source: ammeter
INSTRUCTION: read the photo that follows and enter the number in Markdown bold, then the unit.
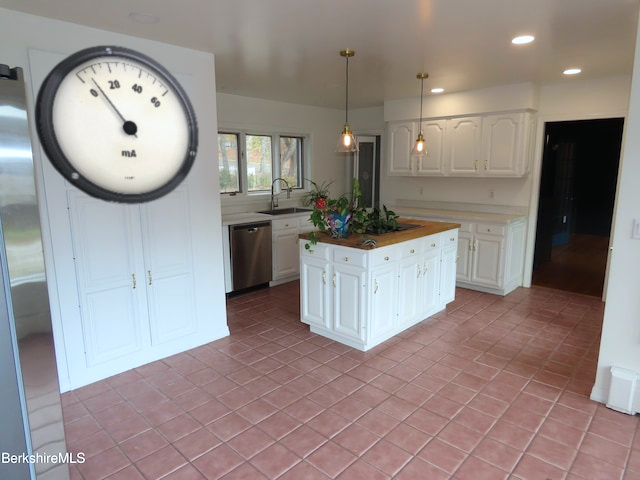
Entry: **5** mA
